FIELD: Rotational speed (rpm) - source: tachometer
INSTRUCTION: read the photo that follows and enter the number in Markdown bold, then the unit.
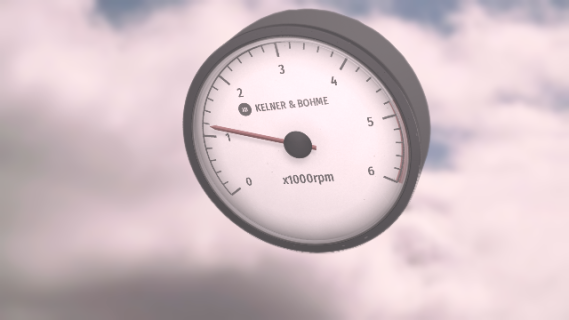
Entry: **1200** rpm
